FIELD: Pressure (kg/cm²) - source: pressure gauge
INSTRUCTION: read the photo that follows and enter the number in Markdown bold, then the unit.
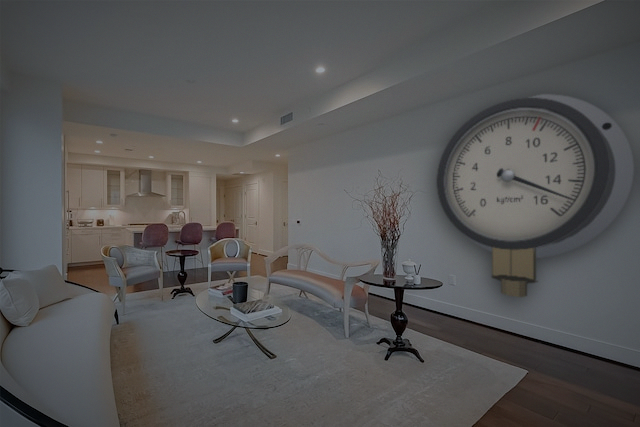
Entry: **15** kg/cm²
